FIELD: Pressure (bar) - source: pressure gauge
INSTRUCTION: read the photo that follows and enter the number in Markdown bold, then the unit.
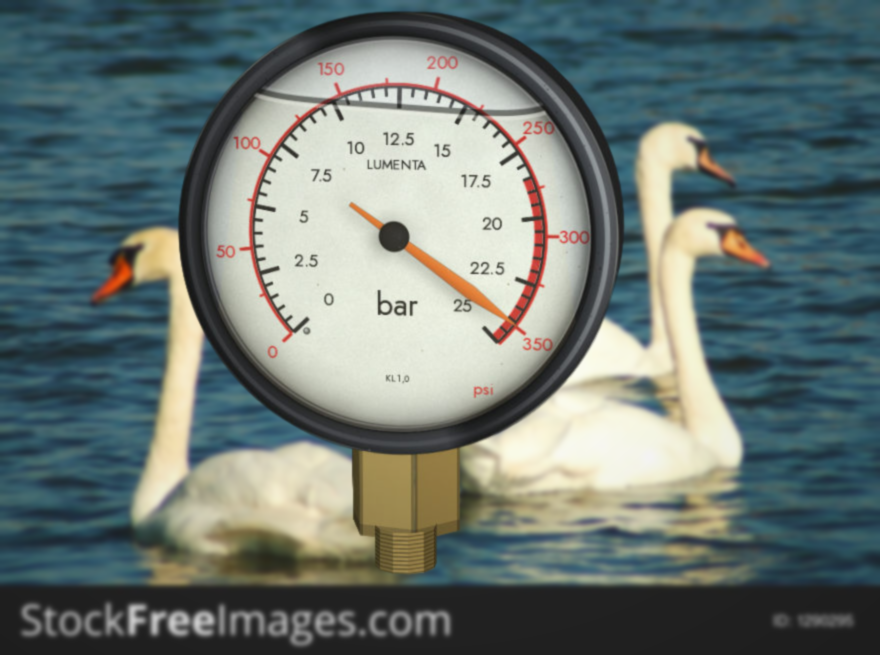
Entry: **24** bar
